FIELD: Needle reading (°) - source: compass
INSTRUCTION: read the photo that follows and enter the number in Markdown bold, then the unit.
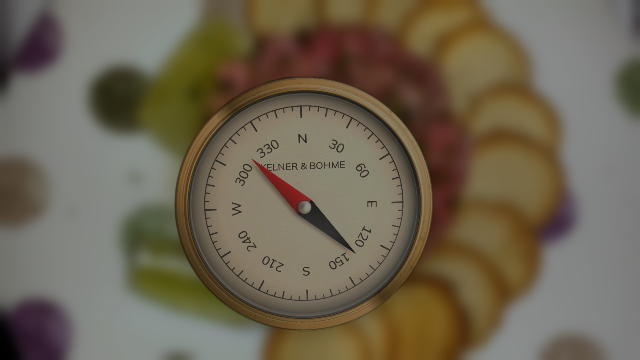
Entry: **315** °
